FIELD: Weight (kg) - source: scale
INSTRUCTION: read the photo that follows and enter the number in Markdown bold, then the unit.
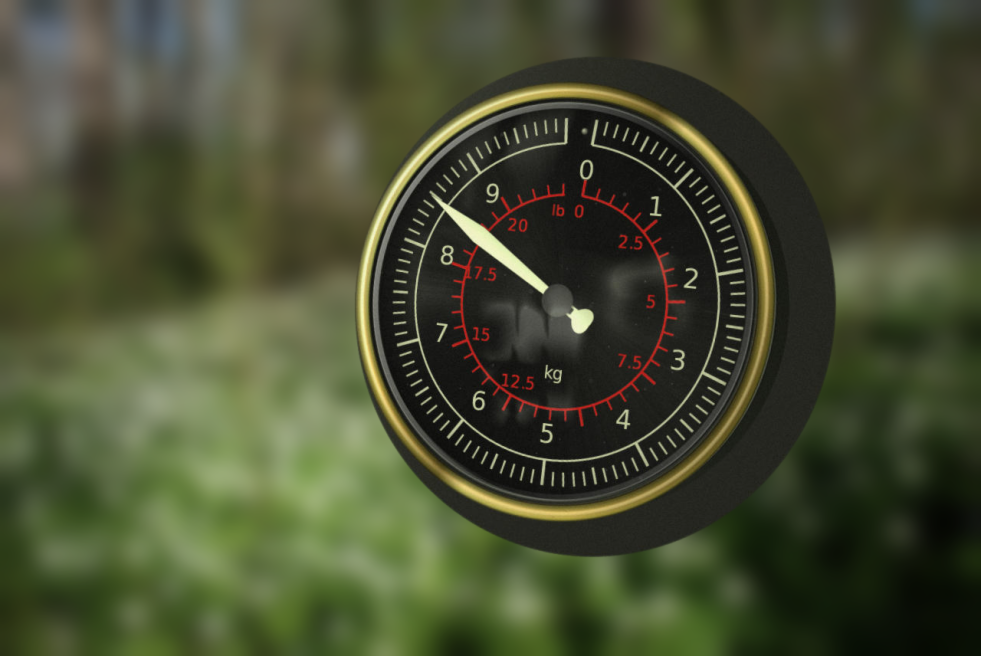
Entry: **8.5** kg
